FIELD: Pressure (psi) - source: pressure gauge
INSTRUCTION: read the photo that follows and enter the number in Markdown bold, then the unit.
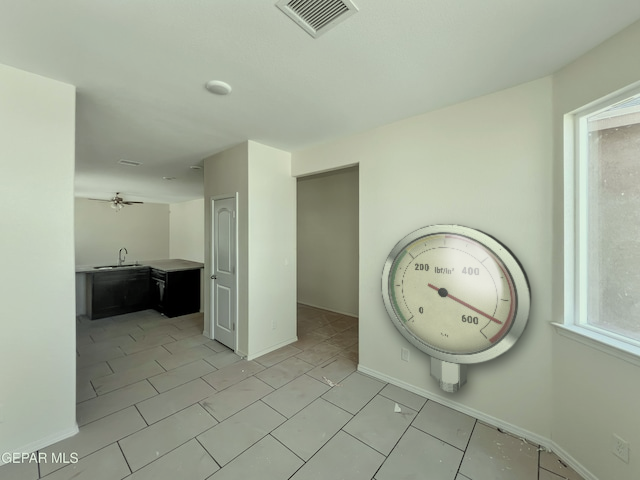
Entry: **550** psi
